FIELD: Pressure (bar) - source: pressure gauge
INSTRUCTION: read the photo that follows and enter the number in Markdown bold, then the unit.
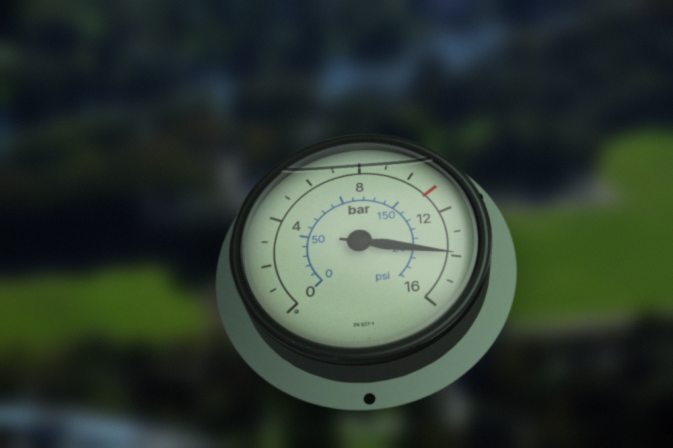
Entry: **14** bar
